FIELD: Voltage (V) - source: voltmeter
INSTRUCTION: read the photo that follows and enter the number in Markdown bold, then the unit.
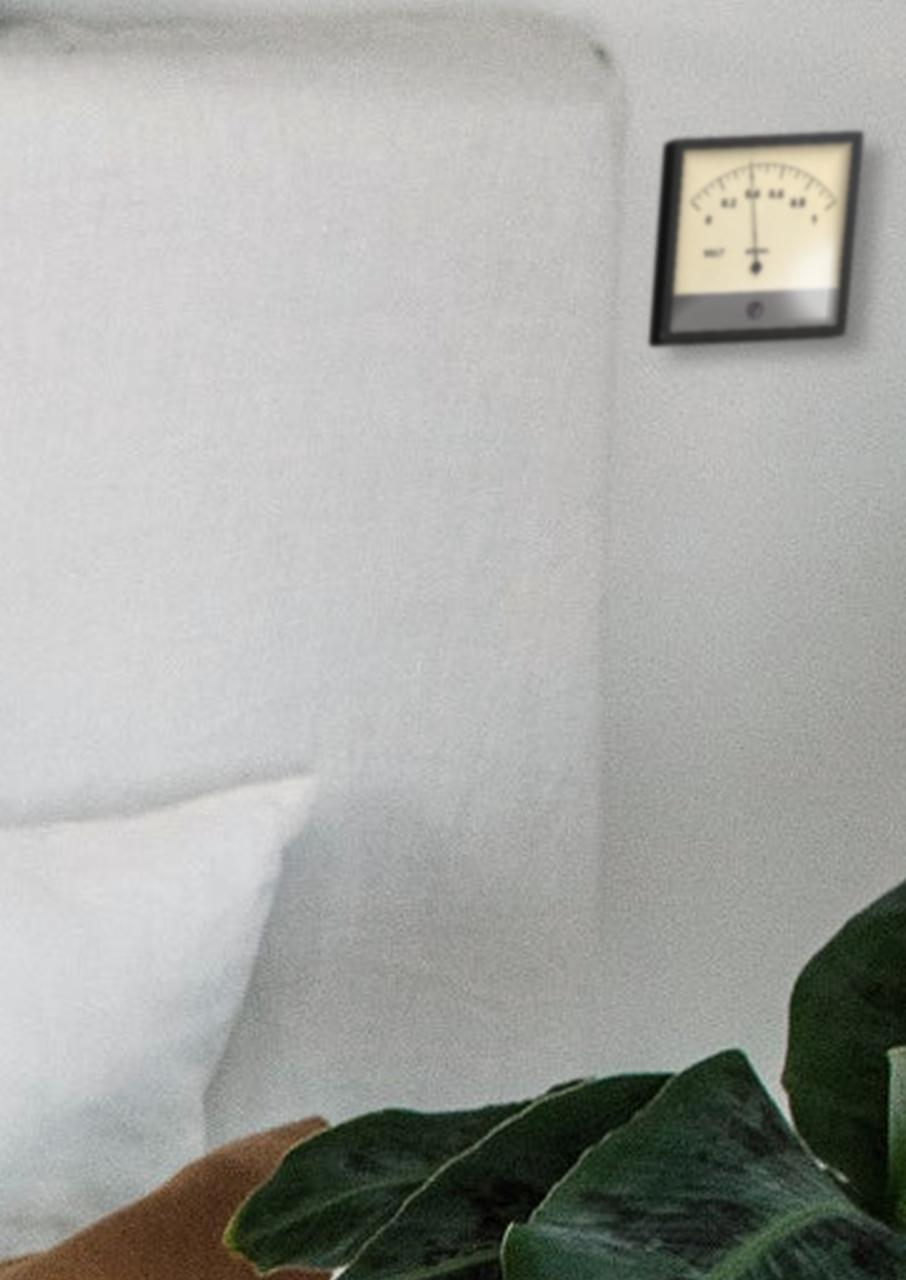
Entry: **0.4** V
